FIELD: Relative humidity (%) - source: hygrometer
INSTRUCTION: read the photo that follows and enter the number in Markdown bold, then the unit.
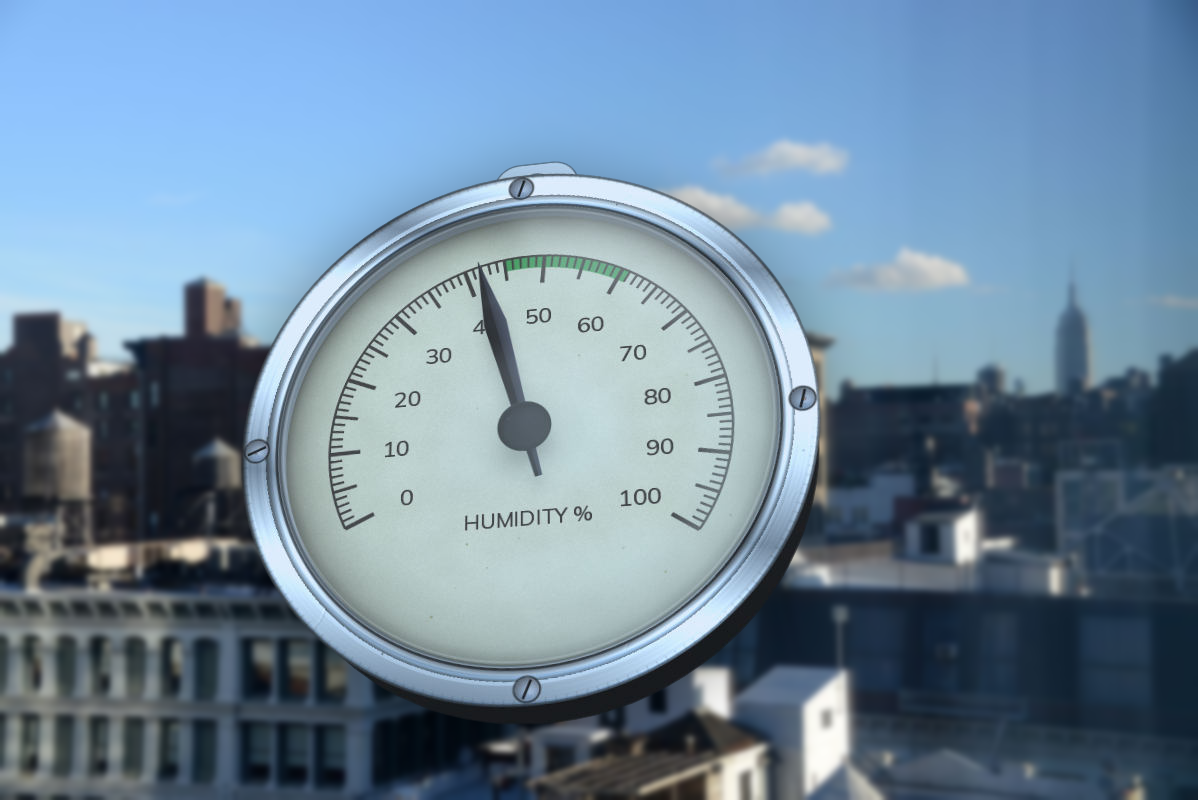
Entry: **42** %
